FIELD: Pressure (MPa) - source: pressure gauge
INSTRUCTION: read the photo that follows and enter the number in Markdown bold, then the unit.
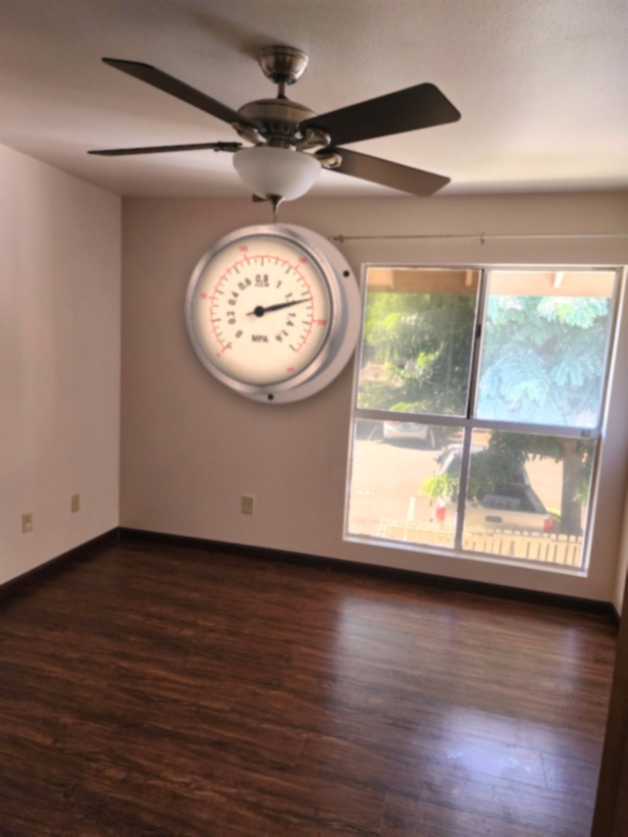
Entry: **1.25** MPa
